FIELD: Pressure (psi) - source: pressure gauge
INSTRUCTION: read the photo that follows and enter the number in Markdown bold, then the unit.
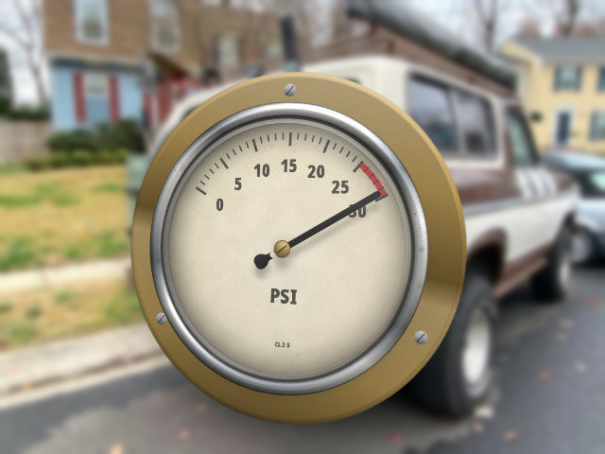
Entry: **29.5** psi
